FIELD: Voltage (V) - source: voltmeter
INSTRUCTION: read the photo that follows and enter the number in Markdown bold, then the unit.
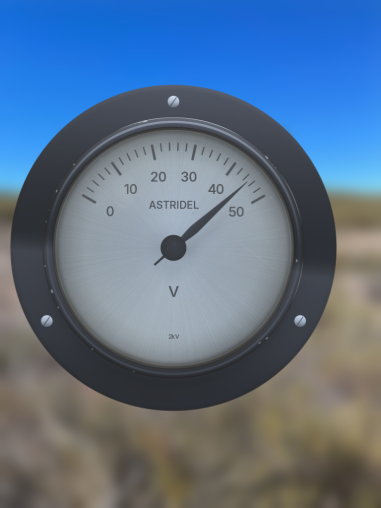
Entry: **45** V
